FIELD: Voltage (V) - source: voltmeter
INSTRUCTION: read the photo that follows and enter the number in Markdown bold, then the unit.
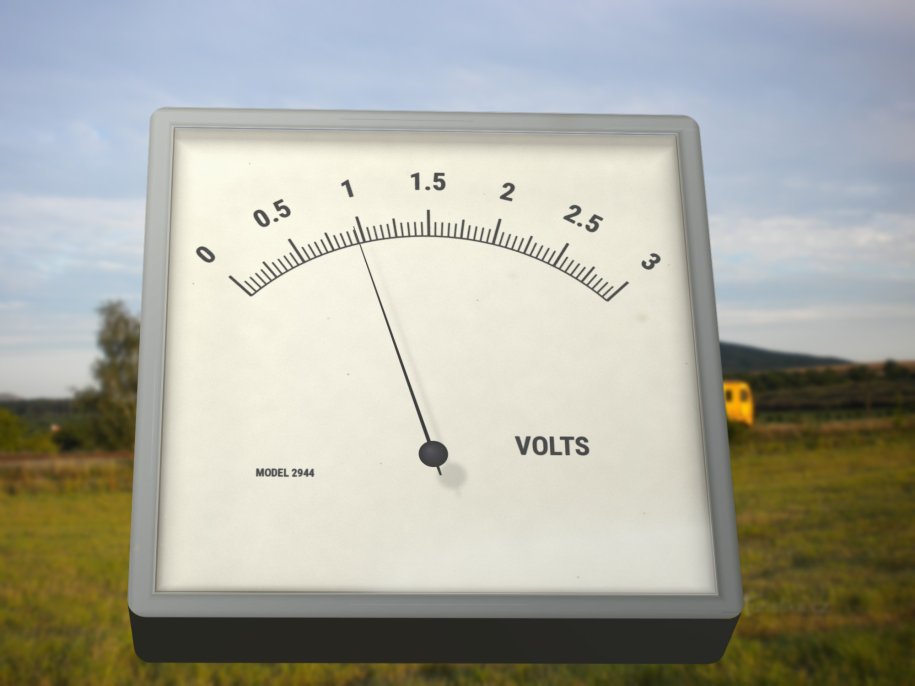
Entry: **0.95** V
